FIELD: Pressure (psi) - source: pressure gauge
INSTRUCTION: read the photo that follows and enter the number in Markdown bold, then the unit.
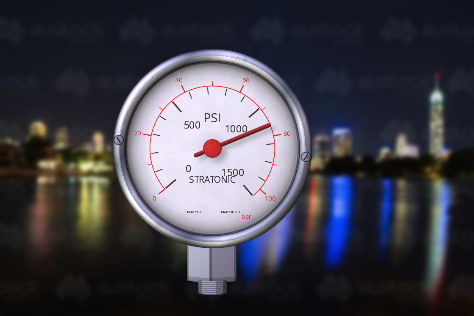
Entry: **1100** psi
